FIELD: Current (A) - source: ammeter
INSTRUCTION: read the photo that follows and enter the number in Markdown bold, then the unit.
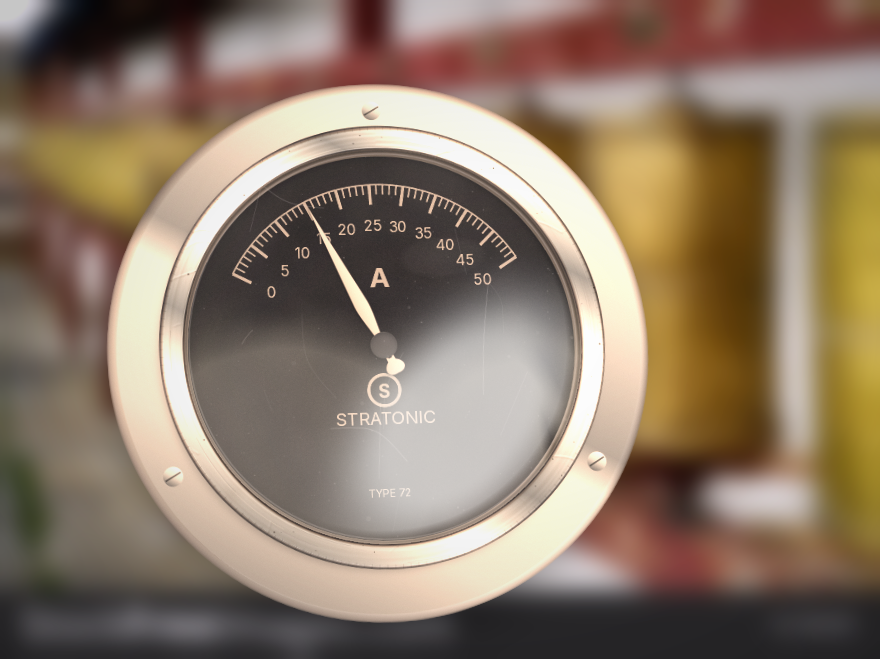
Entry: **15** A
